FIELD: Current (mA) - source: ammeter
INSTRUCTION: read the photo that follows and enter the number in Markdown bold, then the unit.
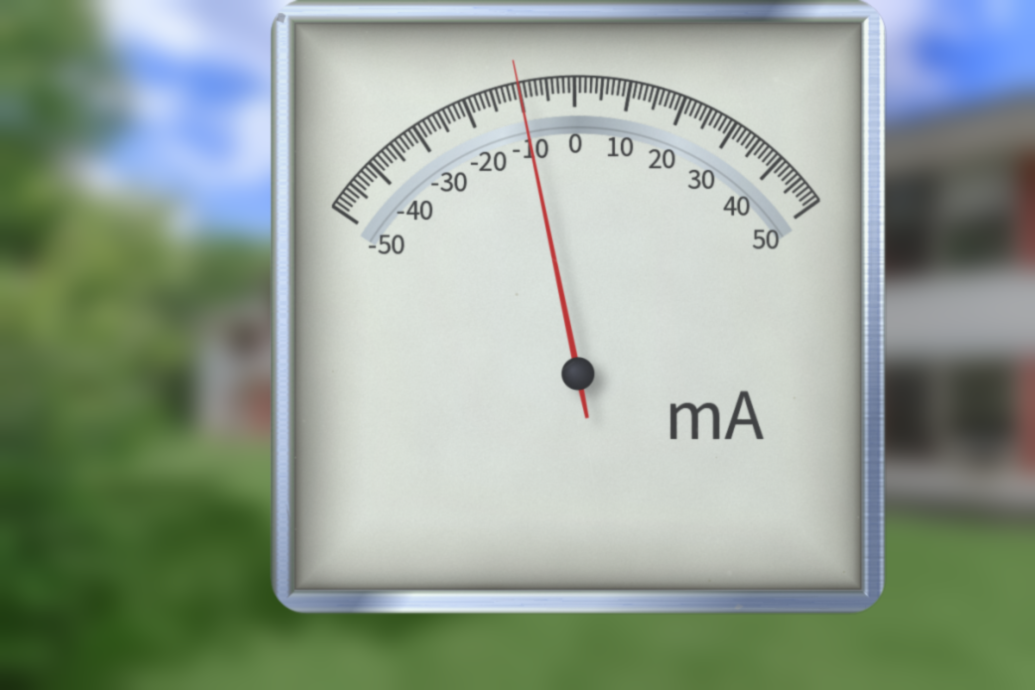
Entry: **-10** mA
